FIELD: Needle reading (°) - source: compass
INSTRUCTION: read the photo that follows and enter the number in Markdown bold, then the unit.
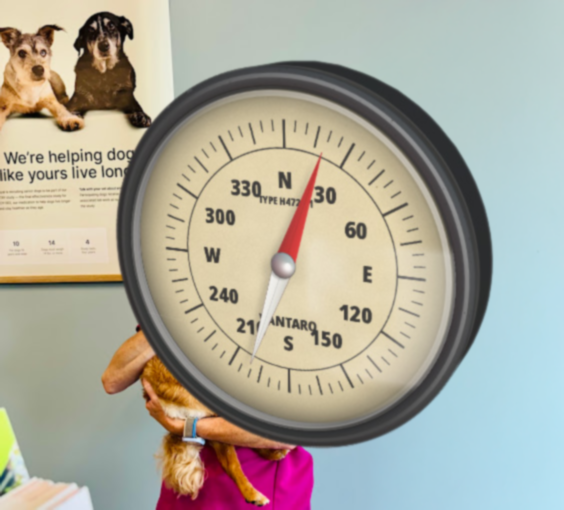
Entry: **20** °
